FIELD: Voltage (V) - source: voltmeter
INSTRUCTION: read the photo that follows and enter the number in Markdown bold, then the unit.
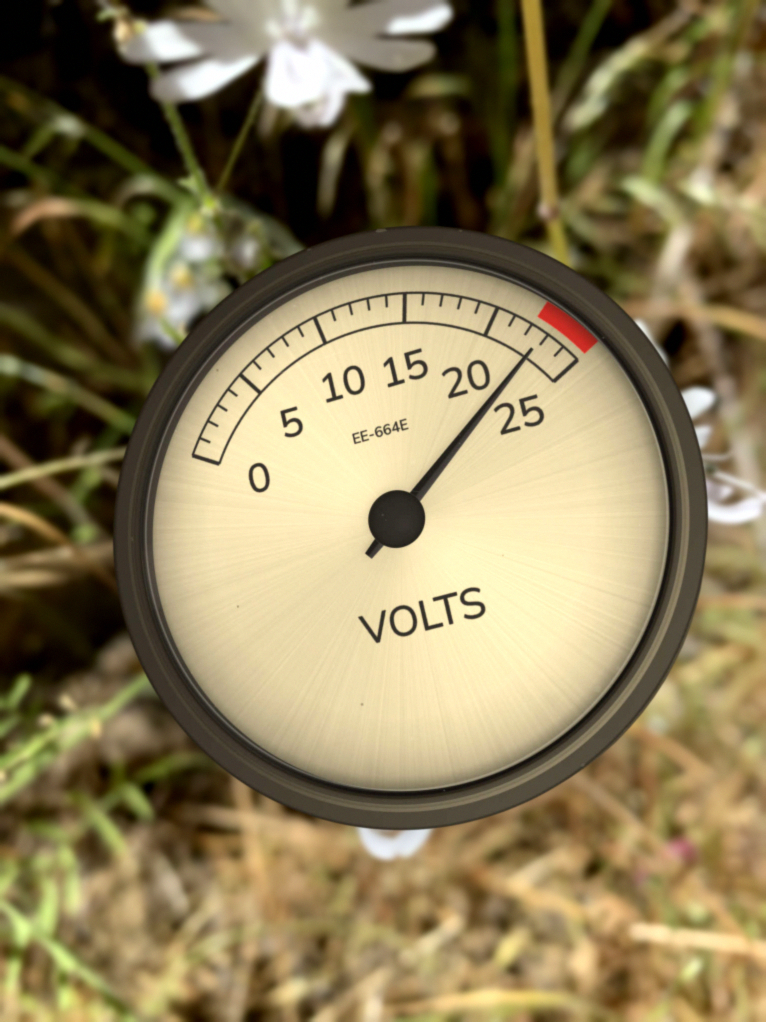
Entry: **23** V
